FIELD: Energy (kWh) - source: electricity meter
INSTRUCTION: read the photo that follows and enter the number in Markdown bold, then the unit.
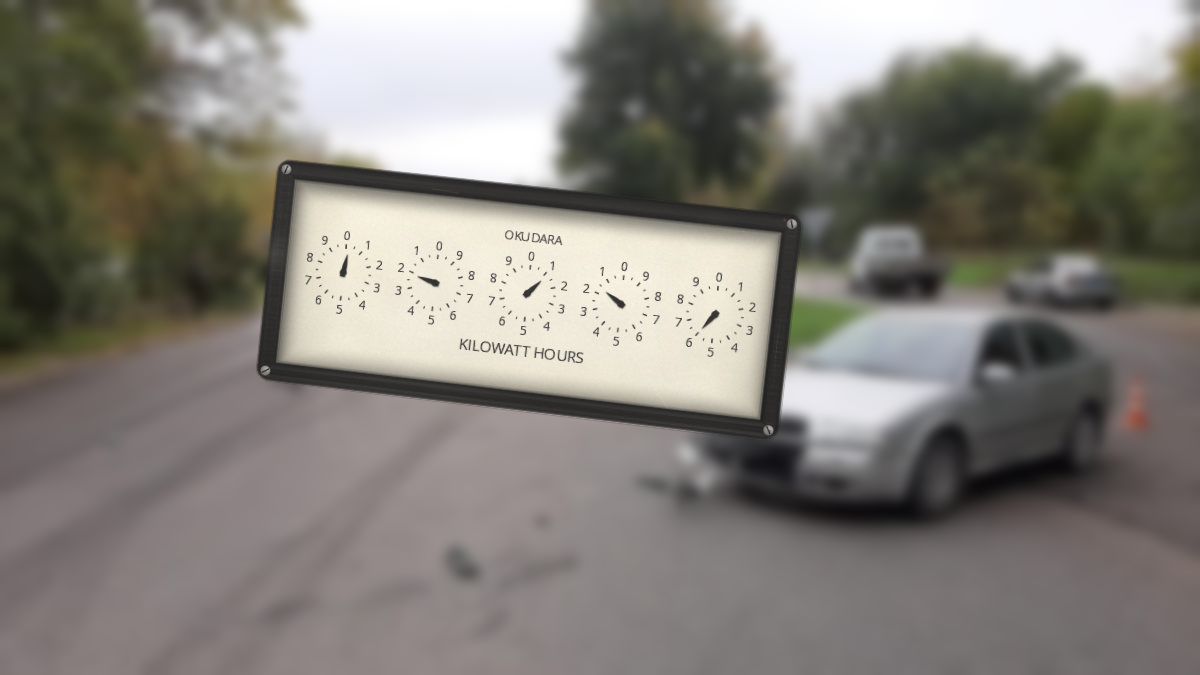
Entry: **2116** kWh
